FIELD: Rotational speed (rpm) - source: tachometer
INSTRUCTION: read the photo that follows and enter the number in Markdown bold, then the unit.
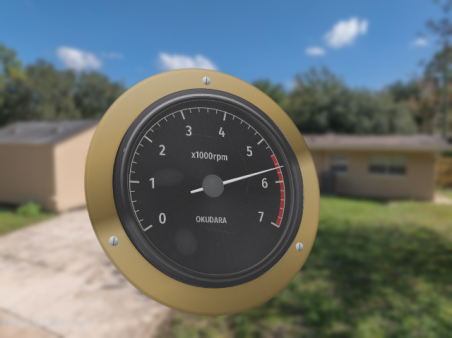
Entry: **5700** rpm
